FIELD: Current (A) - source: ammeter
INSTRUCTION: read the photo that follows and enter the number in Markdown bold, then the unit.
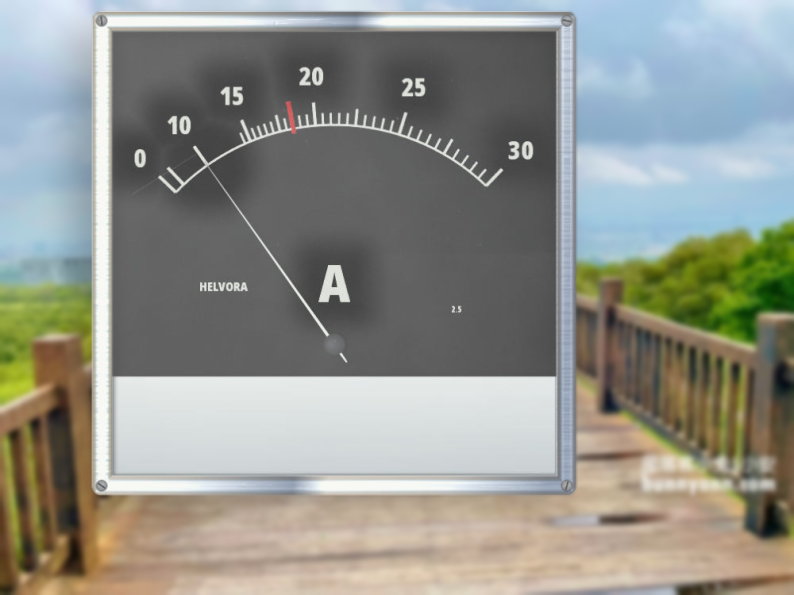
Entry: **10** A
